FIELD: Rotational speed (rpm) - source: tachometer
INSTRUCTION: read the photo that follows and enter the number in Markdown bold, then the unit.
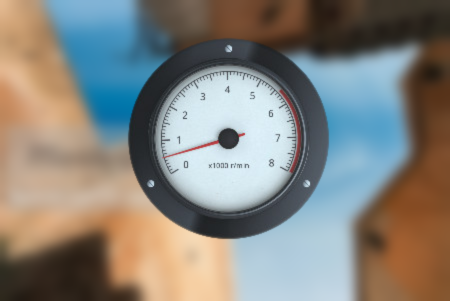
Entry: **500** rpm
